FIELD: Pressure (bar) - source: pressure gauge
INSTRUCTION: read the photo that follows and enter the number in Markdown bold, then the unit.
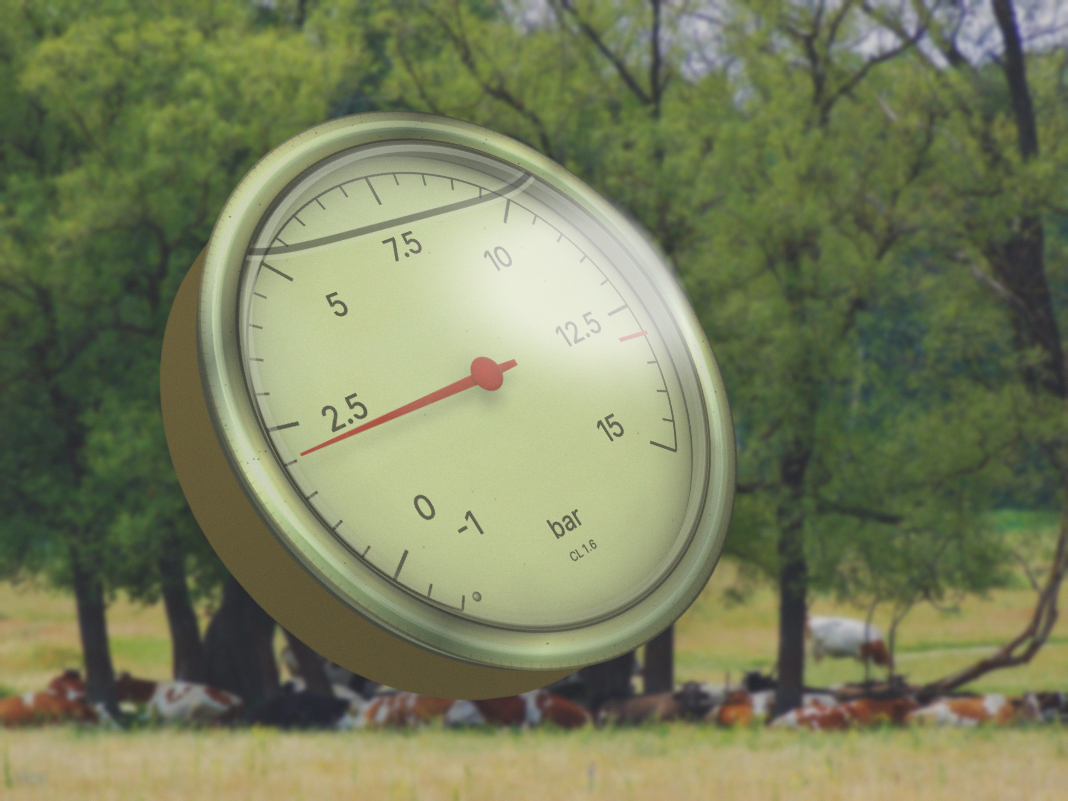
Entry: **2** bar
